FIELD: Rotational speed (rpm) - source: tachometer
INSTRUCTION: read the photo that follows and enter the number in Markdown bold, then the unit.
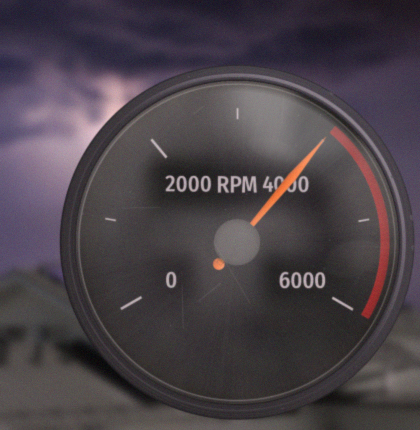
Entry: **4000** rpm
